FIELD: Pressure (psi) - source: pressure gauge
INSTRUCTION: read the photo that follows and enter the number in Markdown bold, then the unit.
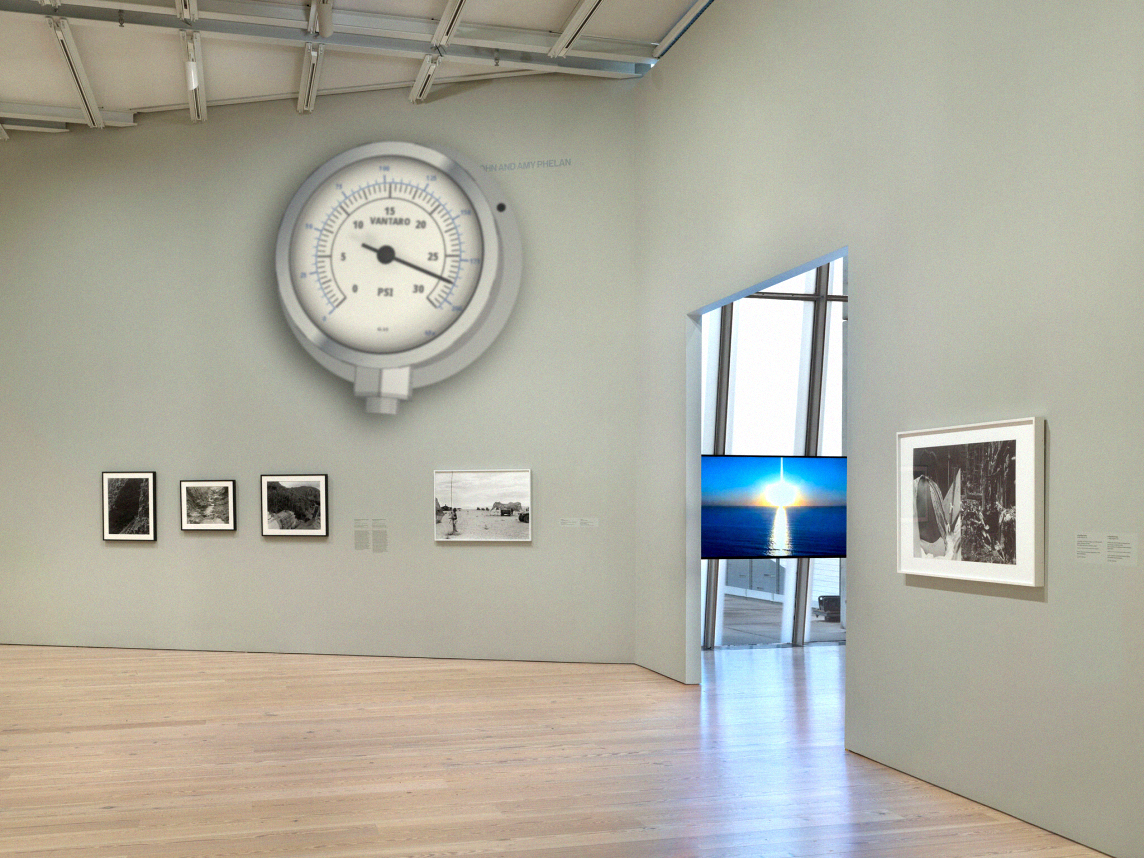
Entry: **27.5** psi
